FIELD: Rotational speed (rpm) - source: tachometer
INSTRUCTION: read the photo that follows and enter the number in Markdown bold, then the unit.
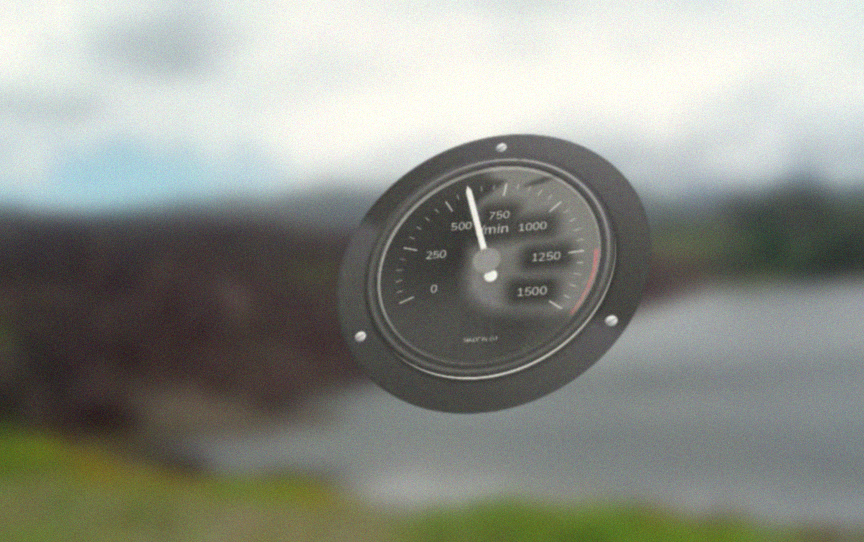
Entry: **600** rpm
